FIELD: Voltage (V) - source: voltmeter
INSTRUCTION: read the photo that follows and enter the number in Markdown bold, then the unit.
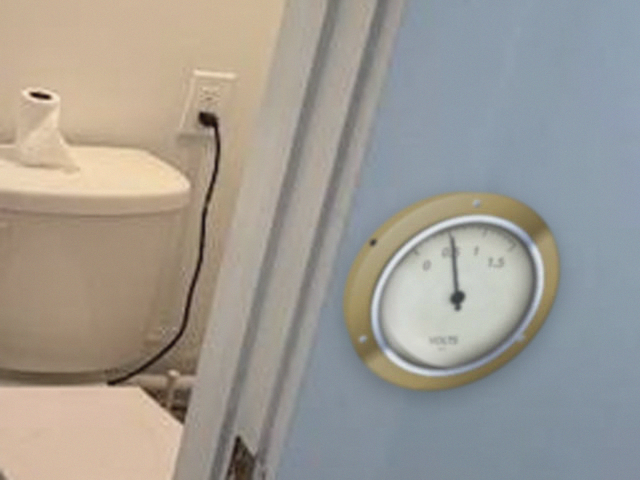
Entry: **0.5** V
